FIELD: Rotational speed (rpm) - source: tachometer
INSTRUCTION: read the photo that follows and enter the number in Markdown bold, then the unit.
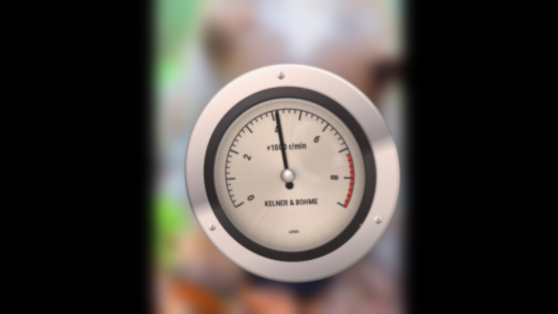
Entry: **4200** rpm
